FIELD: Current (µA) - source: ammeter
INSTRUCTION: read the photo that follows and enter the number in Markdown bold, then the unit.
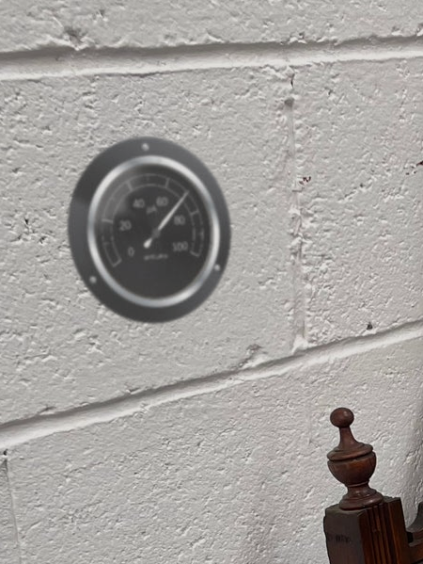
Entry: **70** µA
